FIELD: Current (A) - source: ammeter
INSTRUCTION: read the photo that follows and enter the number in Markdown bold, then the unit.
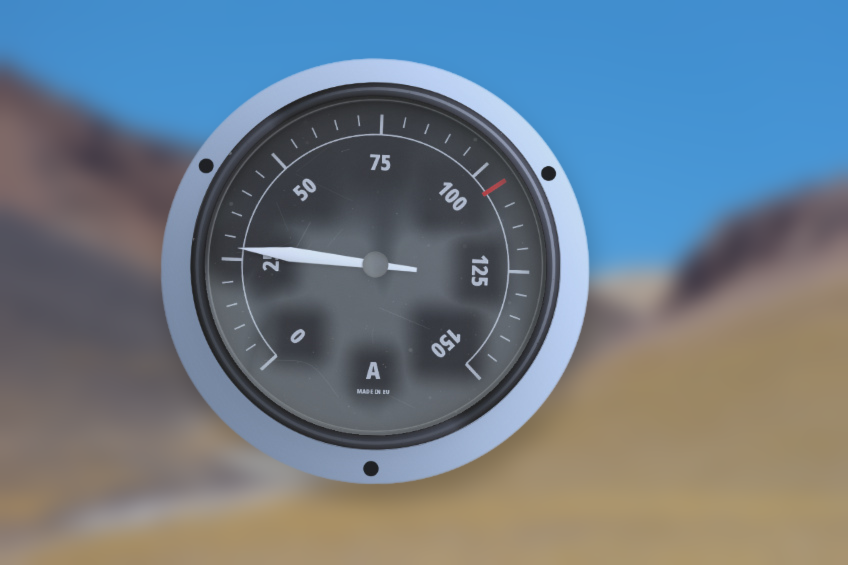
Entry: **27.5** A
